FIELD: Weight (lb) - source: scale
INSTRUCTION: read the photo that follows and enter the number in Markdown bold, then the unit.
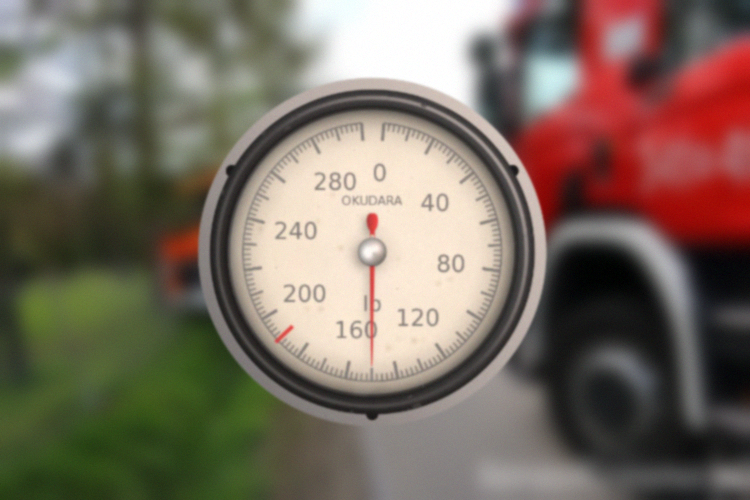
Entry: **150** lb
